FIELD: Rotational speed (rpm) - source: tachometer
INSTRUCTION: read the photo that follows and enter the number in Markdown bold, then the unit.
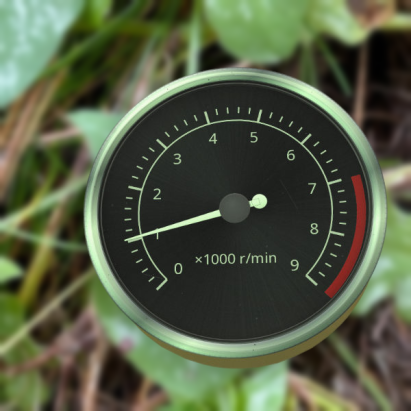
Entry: **1000** rpm
